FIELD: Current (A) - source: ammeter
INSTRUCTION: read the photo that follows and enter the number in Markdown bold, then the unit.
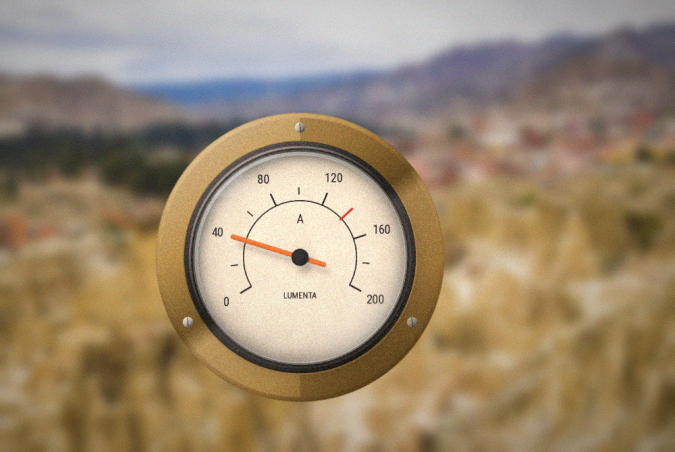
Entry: **40** A
